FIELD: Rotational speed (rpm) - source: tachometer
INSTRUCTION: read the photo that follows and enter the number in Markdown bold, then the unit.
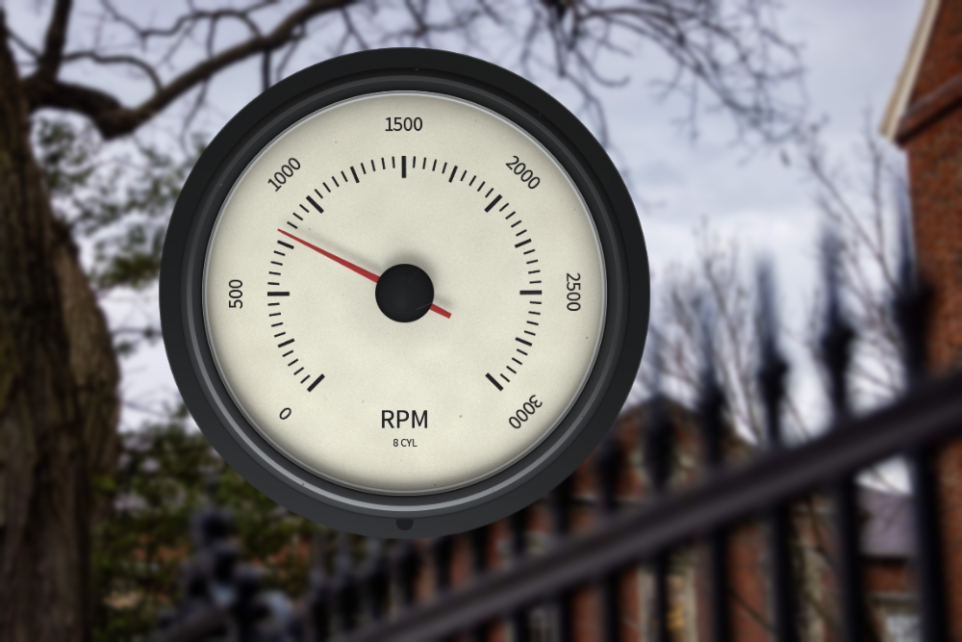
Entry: **800** rpm
